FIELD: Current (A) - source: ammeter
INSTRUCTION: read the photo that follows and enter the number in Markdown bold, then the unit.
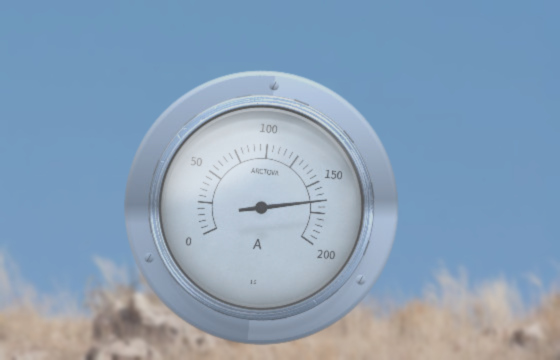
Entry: **165** A
